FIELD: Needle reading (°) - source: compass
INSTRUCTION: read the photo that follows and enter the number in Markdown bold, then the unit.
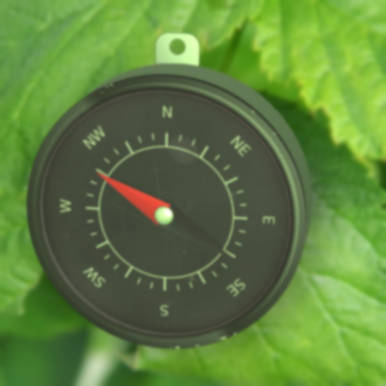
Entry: **300** °
